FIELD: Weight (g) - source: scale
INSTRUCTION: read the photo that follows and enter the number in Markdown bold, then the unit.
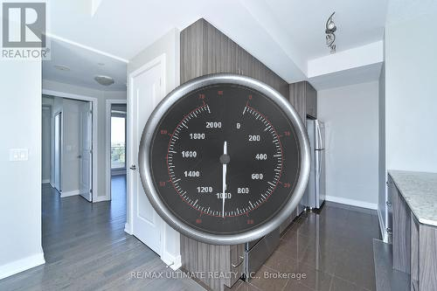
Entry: **1000** g
